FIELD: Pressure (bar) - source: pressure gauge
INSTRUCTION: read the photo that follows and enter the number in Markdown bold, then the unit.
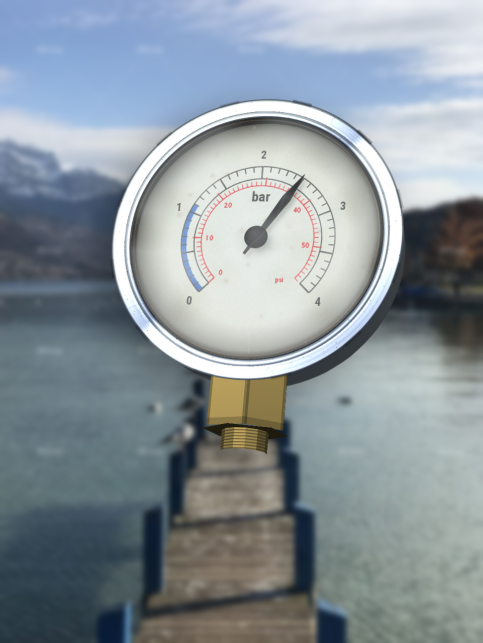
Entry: **2.5** bar
